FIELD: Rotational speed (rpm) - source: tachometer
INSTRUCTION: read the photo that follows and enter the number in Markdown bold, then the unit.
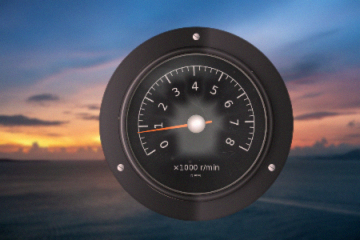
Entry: **800** rpm
